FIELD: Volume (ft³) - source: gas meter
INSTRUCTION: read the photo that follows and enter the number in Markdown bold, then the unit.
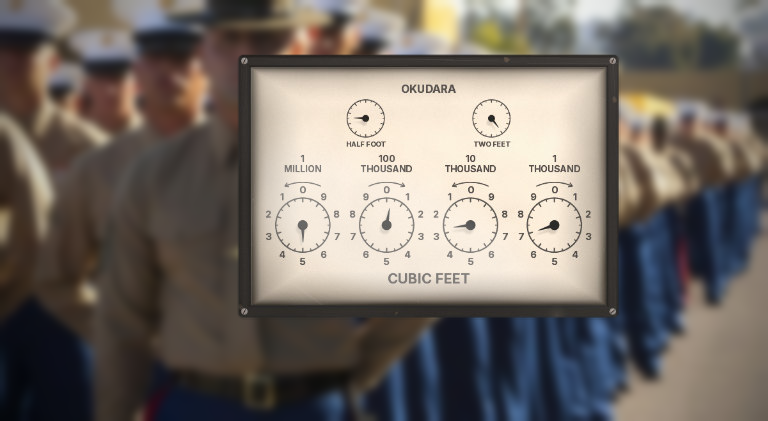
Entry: **502700** ft³
